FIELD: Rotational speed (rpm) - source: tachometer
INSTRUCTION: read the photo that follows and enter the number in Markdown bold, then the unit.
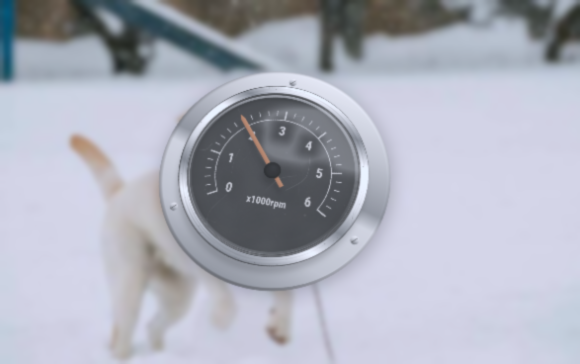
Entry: **2000** rpm
